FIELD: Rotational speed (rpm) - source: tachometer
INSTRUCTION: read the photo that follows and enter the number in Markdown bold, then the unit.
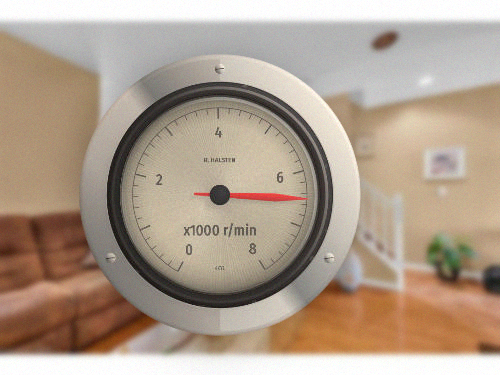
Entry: **6500** rpm
